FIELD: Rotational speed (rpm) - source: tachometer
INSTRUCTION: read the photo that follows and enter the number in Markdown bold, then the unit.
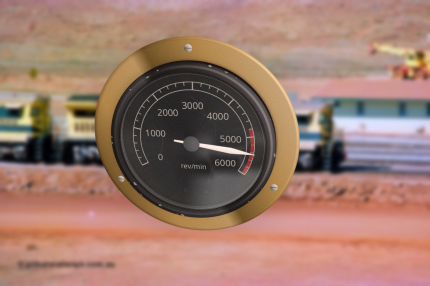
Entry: **5400** rpm
